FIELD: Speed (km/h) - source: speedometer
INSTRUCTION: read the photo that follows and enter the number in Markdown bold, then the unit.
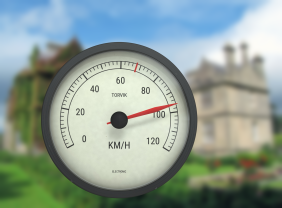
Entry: **96** km/h
